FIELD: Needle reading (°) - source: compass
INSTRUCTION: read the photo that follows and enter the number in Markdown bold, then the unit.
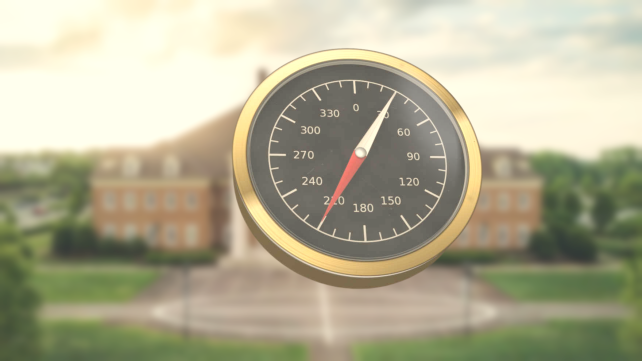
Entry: **210** °
